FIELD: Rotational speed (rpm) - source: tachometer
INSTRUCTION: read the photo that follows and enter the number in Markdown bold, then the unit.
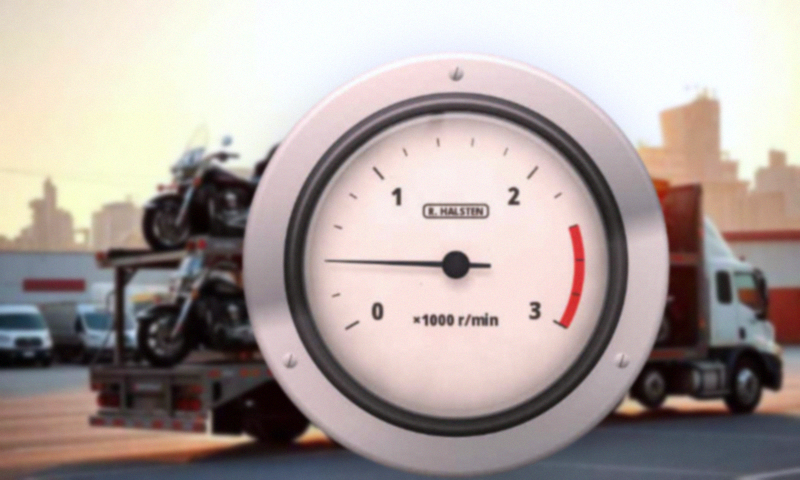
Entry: **400** rpm
